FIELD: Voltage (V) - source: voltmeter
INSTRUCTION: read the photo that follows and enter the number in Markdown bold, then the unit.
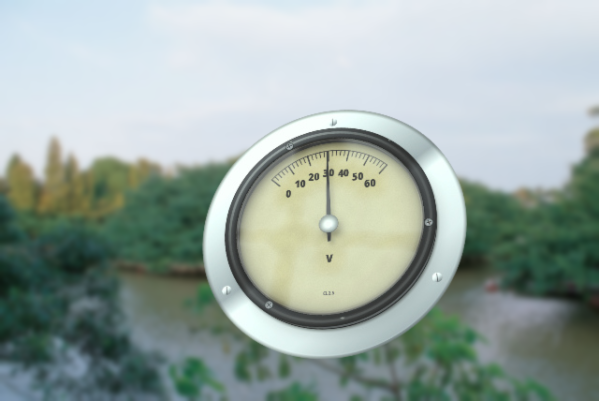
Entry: **30** V
